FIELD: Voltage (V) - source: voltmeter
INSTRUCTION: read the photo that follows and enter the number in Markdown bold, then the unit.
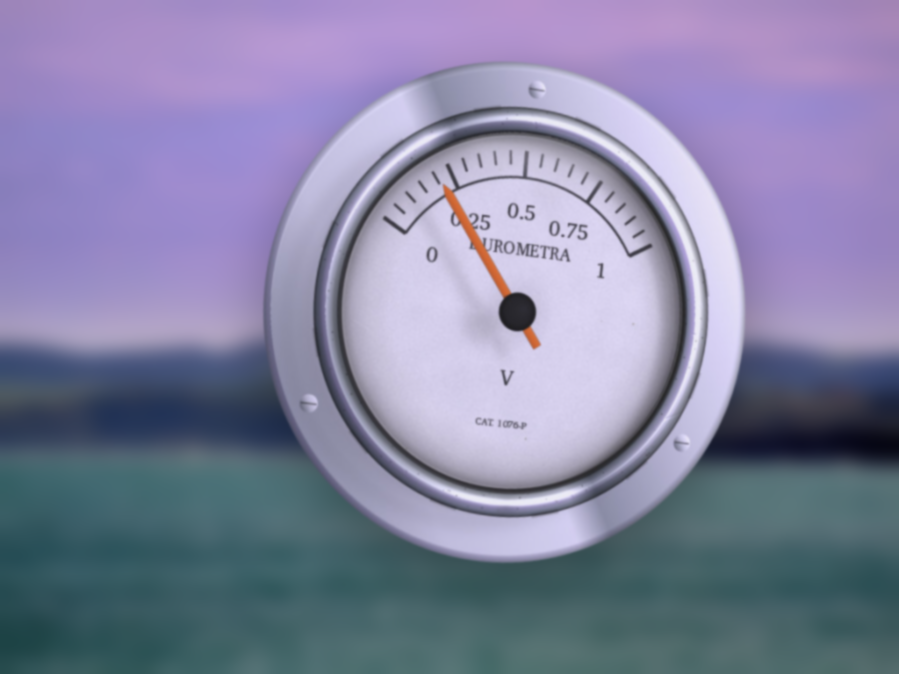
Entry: **0.2** V
